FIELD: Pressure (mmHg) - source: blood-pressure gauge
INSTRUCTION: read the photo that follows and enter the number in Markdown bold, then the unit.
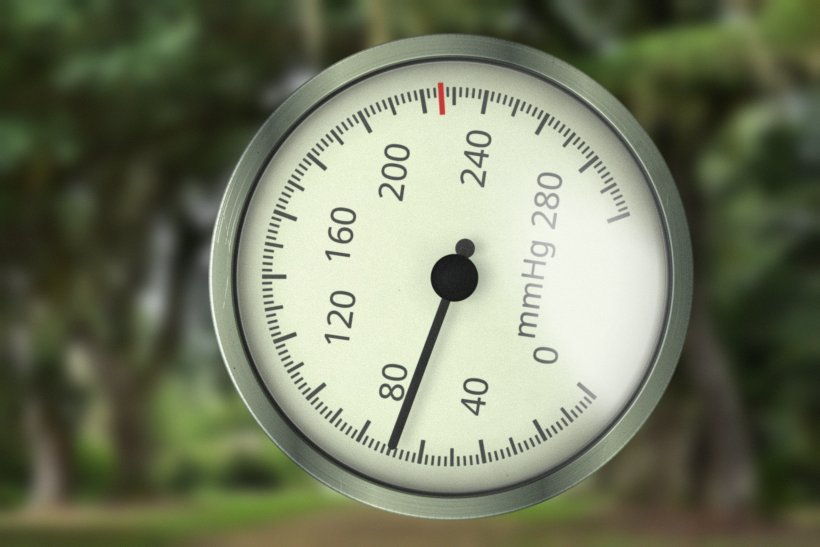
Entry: **70** mmHg
